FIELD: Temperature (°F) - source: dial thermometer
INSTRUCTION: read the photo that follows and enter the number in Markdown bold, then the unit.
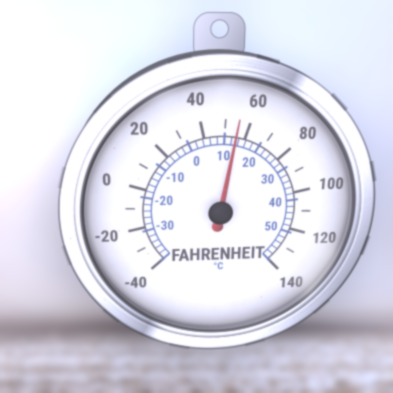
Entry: **55** °F
